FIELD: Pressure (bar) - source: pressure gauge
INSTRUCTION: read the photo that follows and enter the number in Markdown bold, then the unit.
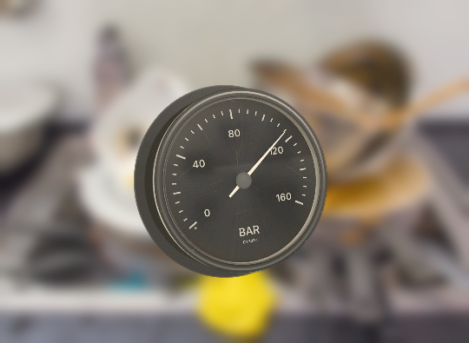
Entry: **115** bar
